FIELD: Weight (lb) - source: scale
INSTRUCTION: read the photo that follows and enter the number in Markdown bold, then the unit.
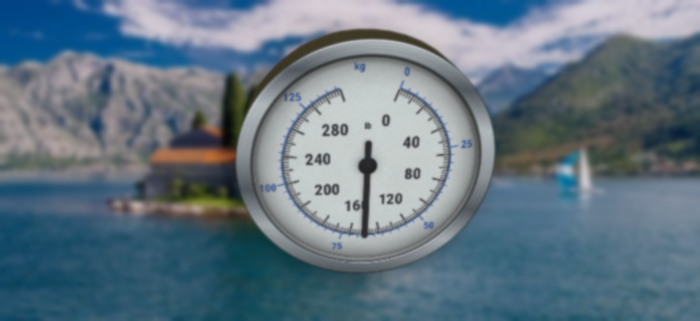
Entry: **150** lb
